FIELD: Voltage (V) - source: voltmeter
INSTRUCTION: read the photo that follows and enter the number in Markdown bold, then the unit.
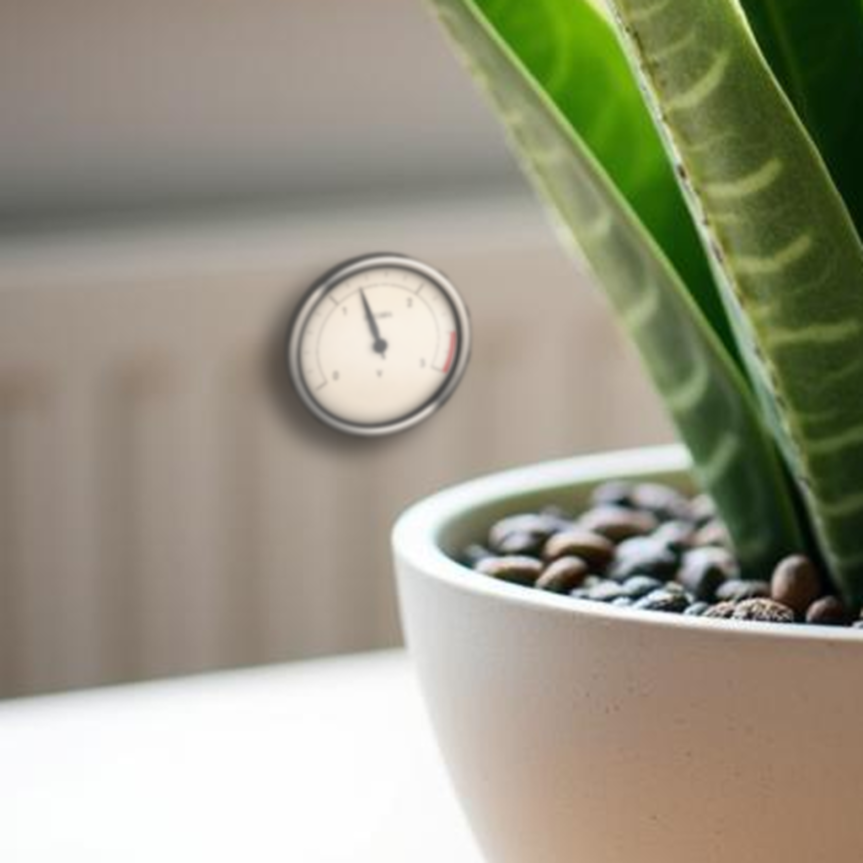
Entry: **1.3** V
